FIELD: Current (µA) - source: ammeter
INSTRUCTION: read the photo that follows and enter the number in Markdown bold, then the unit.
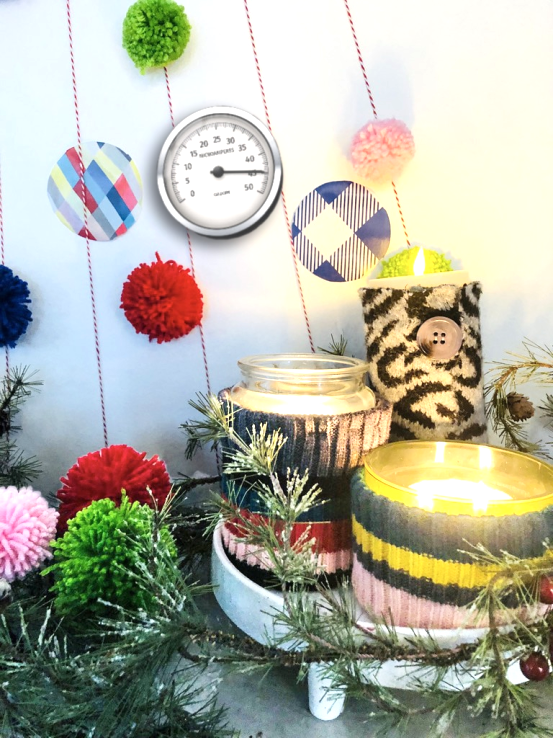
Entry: **45** µA
